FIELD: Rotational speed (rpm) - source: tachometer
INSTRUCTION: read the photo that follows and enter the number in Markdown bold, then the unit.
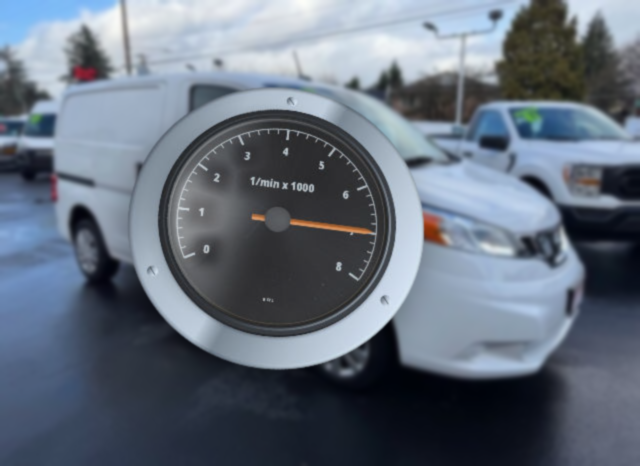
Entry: **7000** rpm
